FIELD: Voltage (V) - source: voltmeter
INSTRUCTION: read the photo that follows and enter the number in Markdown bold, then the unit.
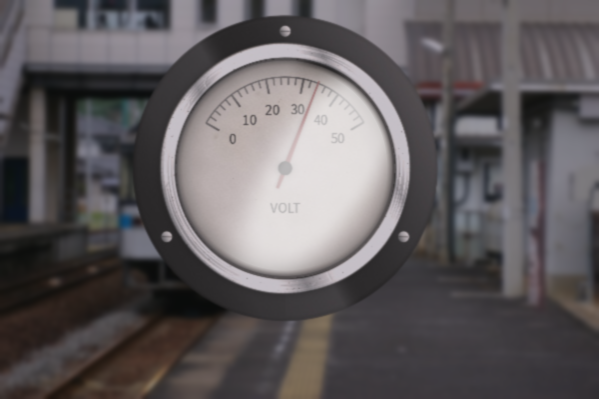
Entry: **34** V
